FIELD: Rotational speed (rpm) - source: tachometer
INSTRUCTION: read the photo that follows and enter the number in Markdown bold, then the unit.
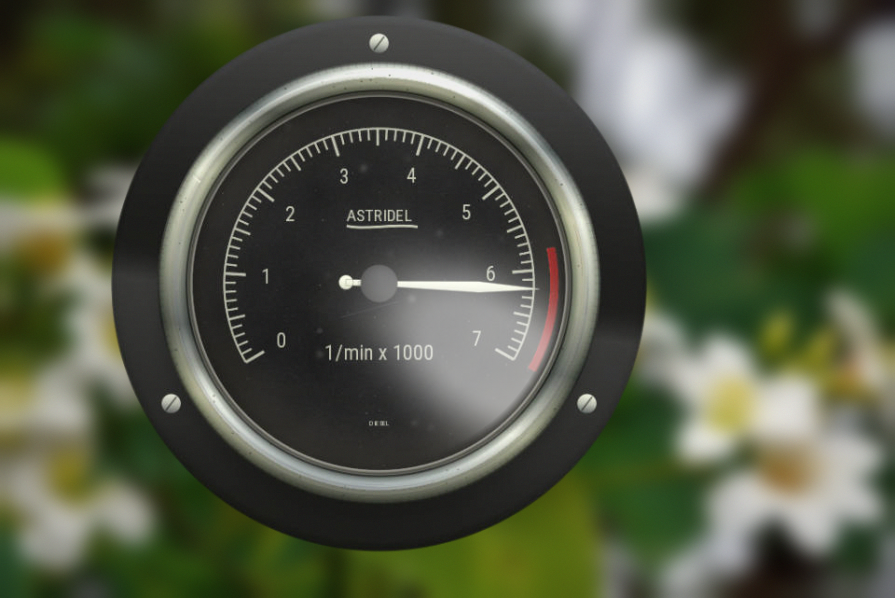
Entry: **6200** rpm
